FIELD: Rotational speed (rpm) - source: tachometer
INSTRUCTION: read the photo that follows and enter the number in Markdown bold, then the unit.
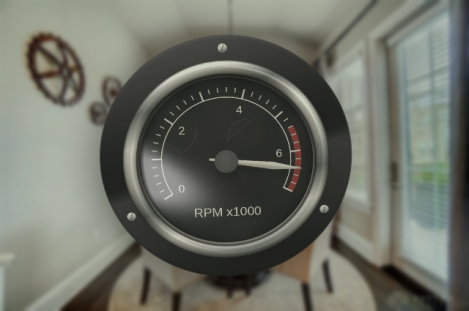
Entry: **6400** rpm
